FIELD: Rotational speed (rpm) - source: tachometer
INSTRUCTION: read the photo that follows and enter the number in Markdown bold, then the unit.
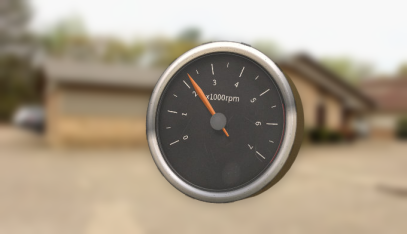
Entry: **2250** rpm
